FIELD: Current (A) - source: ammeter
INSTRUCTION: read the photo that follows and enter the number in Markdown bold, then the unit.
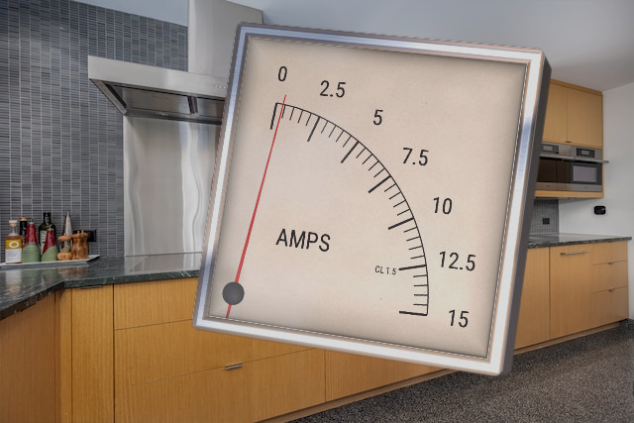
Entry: **0.5** A
